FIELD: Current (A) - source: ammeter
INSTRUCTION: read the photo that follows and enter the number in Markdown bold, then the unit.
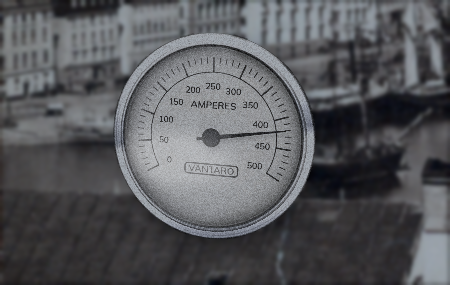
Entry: **420** A
